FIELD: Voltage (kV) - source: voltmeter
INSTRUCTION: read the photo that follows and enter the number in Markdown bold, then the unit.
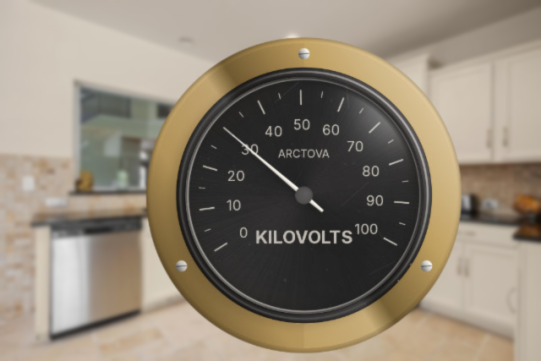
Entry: **30** kV
